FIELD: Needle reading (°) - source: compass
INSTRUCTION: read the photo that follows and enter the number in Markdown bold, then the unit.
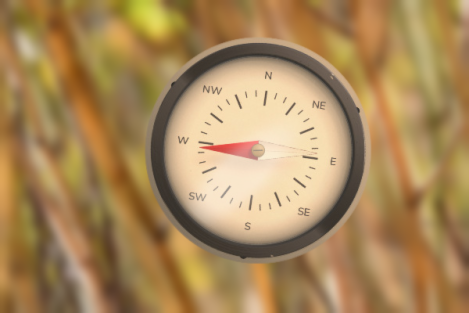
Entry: **265** °
